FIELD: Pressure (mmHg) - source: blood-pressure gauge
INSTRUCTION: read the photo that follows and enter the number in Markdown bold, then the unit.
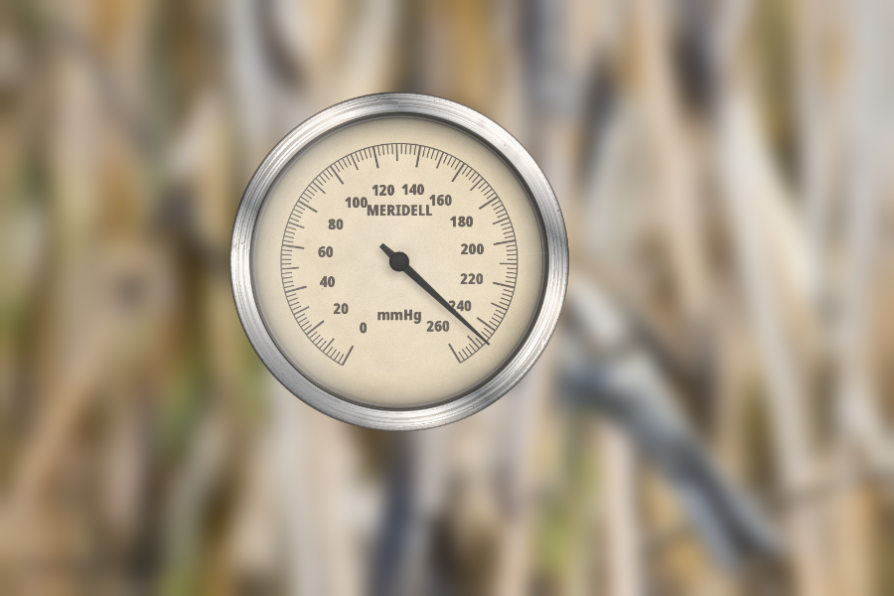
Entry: **246** mmHg
